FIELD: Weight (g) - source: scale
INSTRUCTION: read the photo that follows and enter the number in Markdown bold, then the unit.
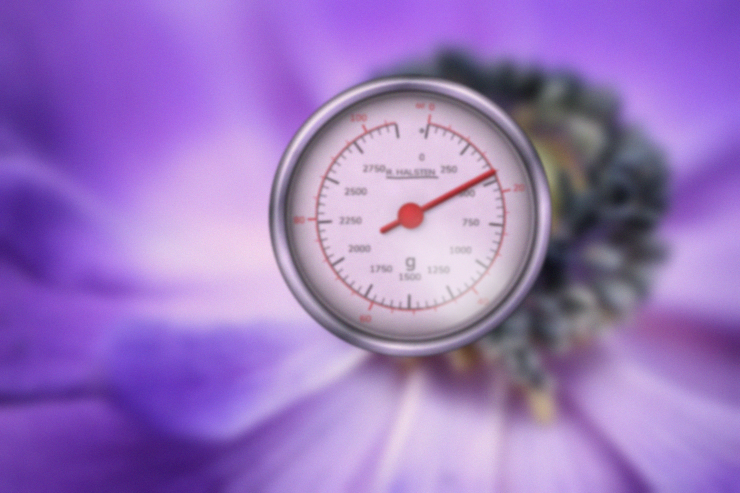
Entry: **450** g
